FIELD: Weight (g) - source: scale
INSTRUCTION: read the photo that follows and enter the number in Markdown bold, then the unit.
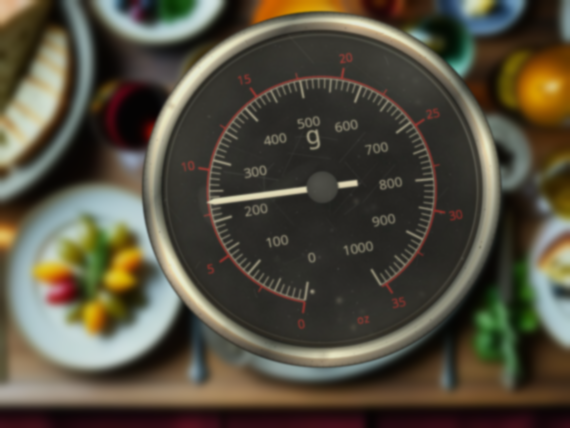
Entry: **230** g
